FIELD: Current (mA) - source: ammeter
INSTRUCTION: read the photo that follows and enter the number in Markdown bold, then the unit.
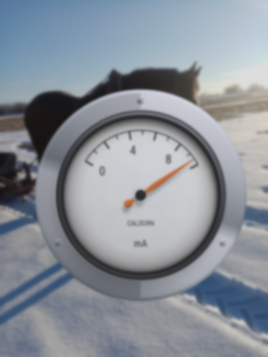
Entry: **9.5** mA
